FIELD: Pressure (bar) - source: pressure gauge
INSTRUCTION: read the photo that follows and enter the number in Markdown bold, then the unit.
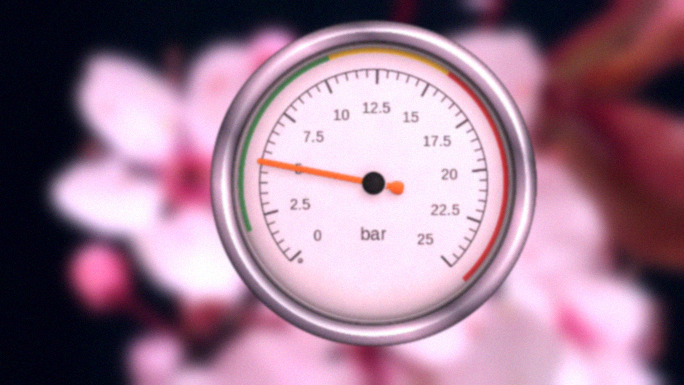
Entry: **5** bar
